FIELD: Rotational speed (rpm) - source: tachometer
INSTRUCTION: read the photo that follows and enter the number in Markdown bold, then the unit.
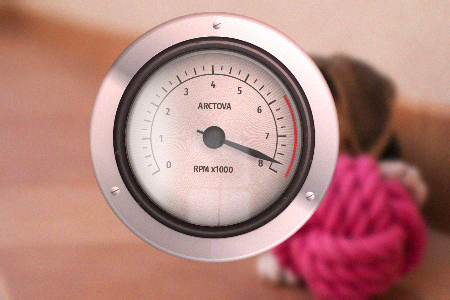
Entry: **7750** rpm
